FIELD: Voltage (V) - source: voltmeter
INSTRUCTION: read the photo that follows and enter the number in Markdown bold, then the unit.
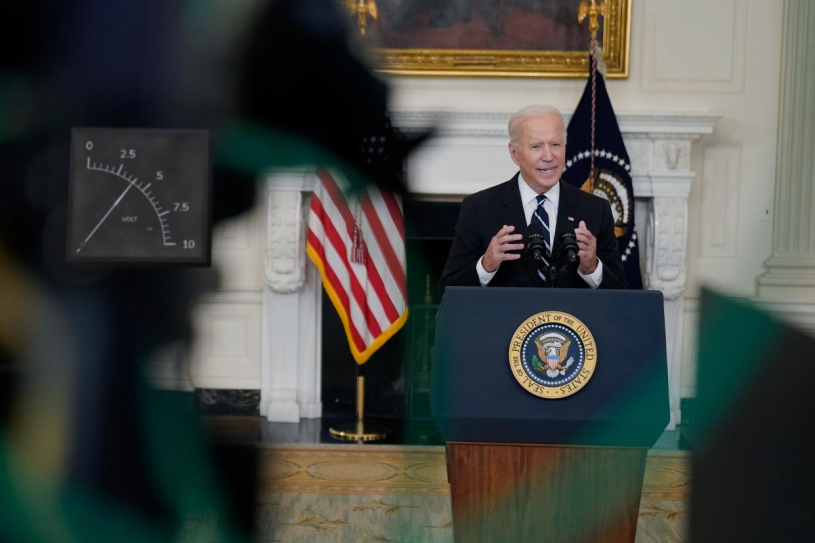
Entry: **4** V
